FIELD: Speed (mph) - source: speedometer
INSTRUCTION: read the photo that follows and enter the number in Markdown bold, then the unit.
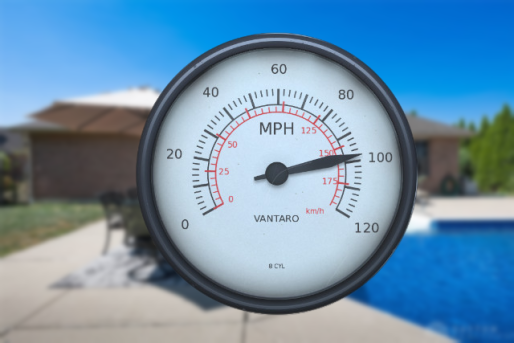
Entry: **98** mph
